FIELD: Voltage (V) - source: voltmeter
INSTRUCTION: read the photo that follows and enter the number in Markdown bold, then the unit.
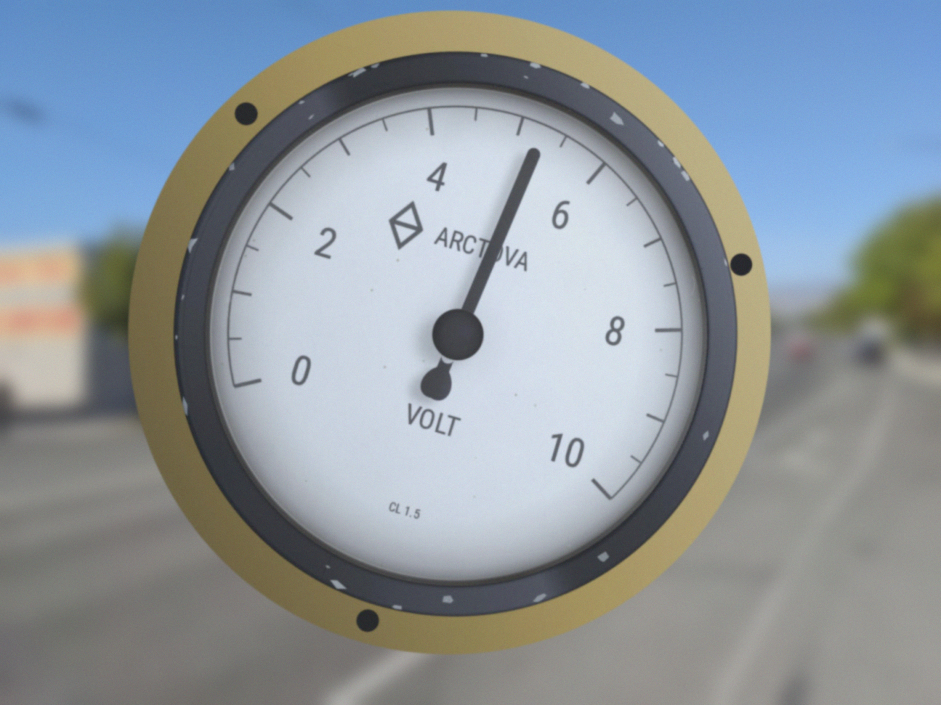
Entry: **5.25** V
